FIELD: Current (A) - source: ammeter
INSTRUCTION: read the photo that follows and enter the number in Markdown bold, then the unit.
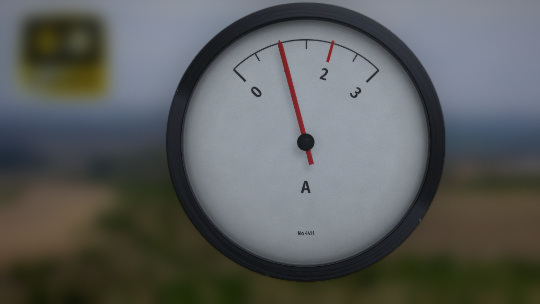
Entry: **1** A
